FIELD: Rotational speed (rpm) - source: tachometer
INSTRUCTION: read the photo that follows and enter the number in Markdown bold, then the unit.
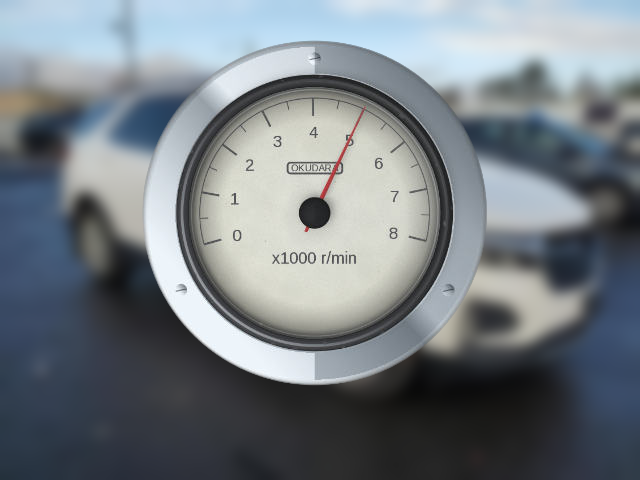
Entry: **5000** rpm
